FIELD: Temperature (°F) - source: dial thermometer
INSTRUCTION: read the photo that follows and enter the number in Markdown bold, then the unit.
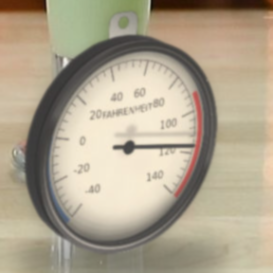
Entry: **116** °F
